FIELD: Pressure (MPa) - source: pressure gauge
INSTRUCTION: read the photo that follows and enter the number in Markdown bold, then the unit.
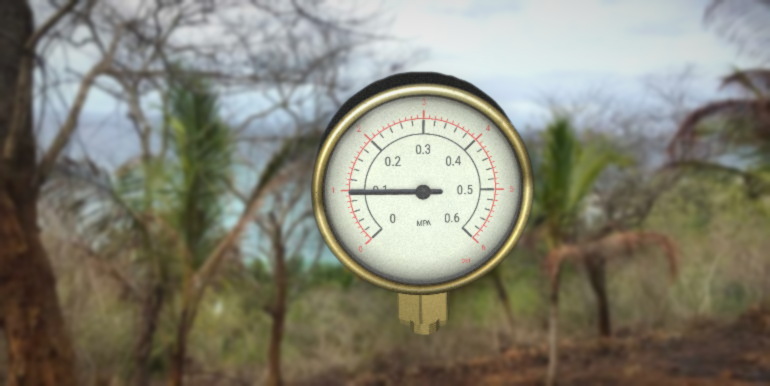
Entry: **0.1** MPa
